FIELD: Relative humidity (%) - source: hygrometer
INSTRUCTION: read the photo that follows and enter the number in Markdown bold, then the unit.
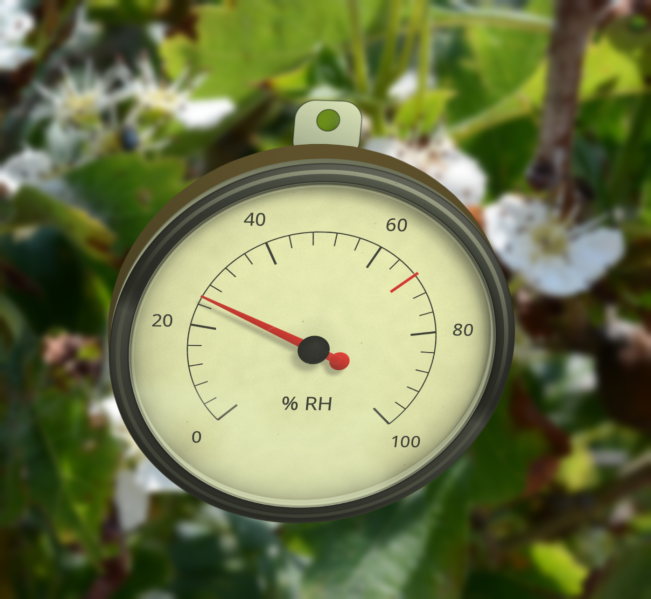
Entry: **26** %
